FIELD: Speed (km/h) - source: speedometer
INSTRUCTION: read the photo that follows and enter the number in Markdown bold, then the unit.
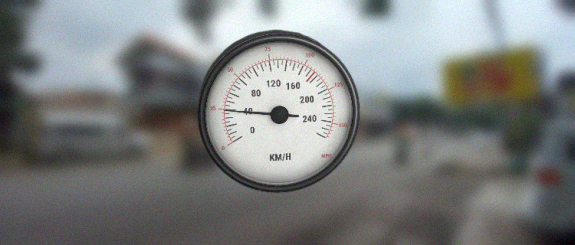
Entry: **40** km/h
